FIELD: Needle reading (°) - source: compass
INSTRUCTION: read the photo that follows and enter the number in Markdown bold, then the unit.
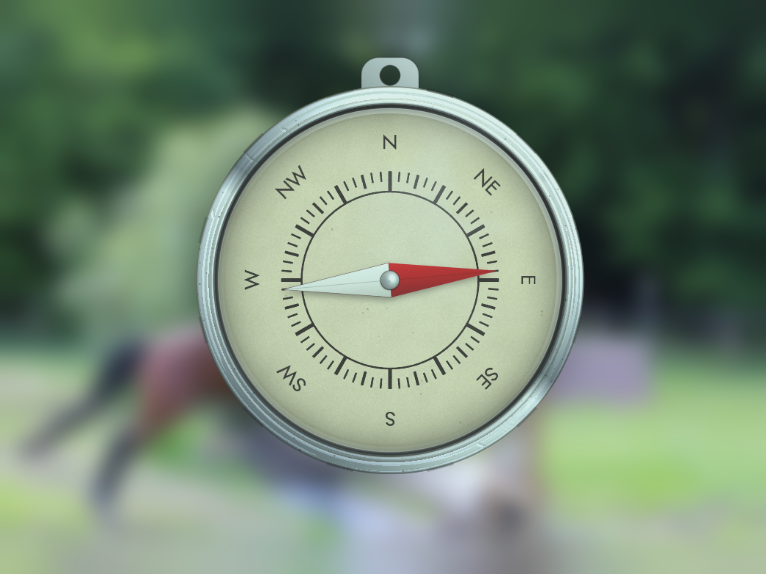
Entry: **85** °
